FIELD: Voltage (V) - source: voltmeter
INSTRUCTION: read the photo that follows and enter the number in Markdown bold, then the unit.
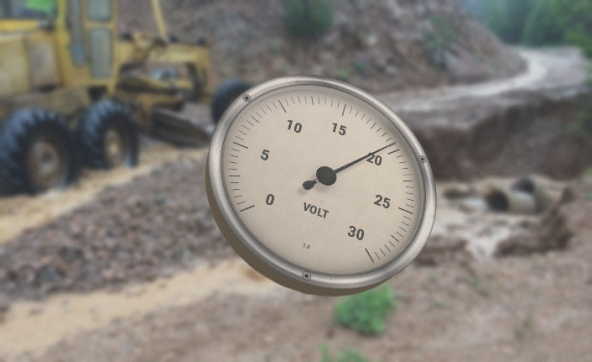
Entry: **19.5** V
